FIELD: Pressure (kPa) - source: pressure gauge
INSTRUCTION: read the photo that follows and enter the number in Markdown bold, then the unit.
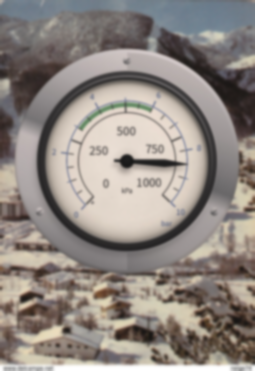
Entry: **850** kPa
